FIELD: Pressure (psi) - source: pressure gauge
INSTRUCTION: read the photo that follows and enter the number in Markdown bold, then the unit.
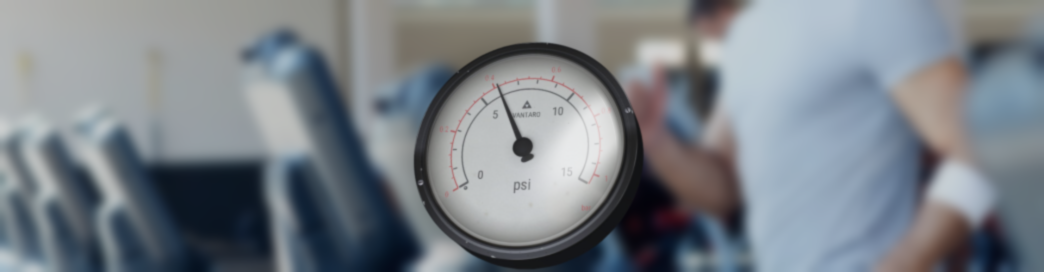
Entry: **6** psi
